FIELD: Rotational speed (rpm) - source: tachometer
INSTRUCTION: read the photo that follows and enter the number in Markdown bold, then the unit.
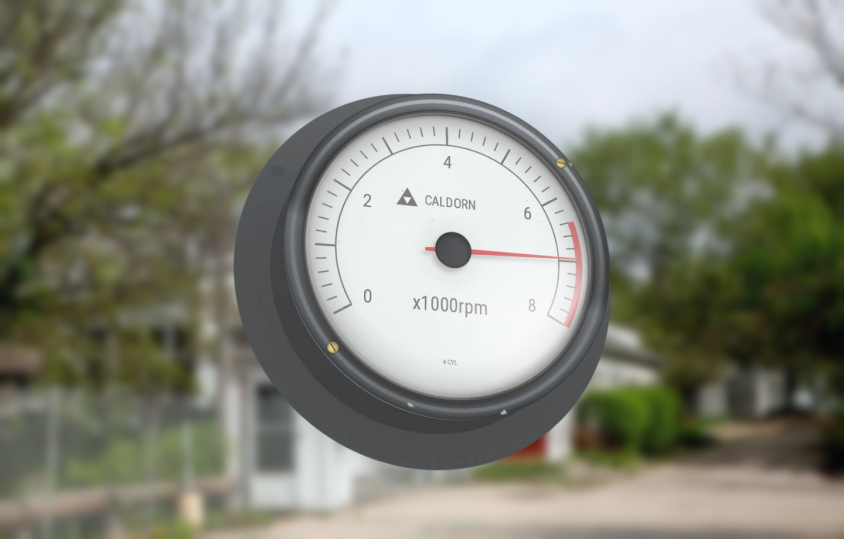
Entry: **7000** rpm
